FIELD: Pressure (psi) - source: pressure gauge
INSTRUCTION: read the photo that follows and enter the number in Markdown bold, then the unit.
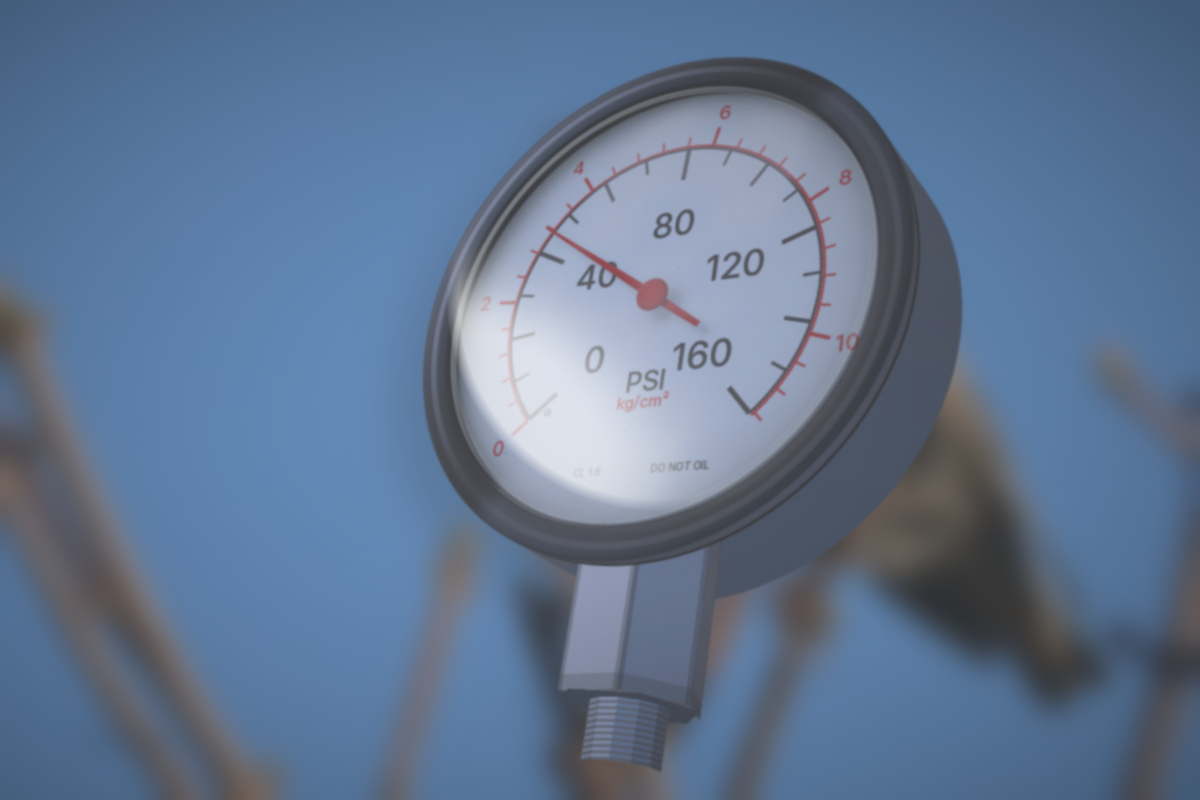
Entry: **45** psi
